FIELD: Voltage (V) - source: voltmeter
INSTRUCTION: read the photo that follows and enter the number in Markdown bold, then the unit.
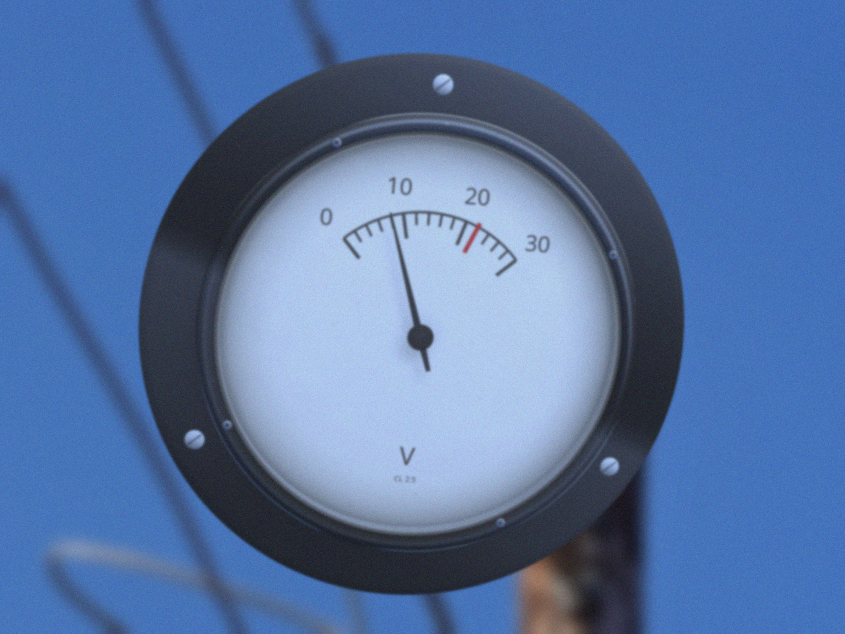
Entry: **8** V
